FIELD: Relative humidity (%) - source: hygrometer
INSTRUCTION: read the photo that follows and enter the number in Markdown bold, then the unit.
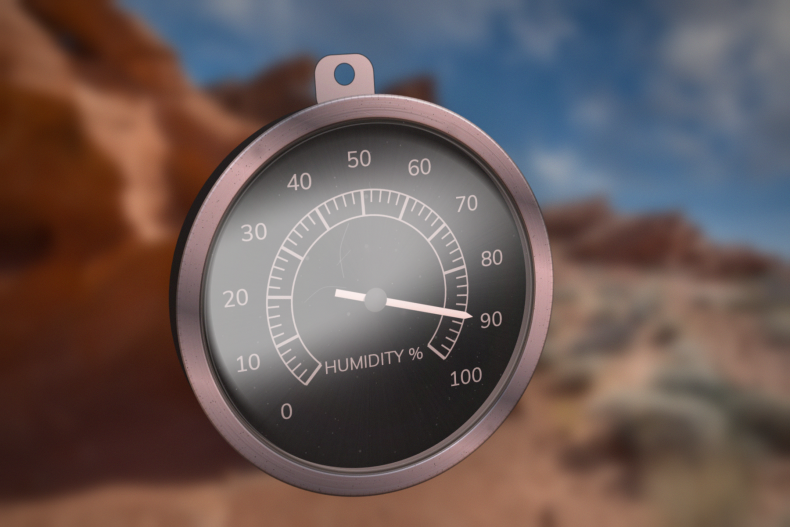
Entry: **90** %
